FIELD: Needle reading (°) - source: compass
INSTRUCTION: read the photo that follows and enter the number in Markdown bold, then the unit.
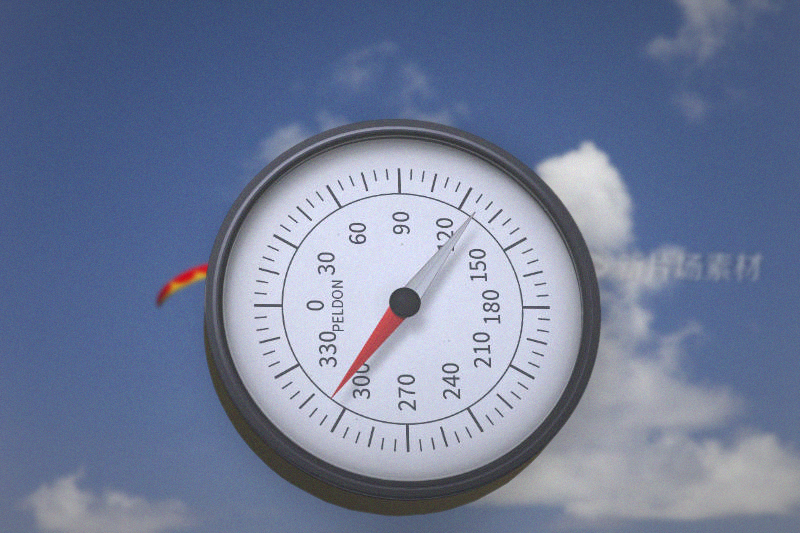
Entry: **307.5** °
